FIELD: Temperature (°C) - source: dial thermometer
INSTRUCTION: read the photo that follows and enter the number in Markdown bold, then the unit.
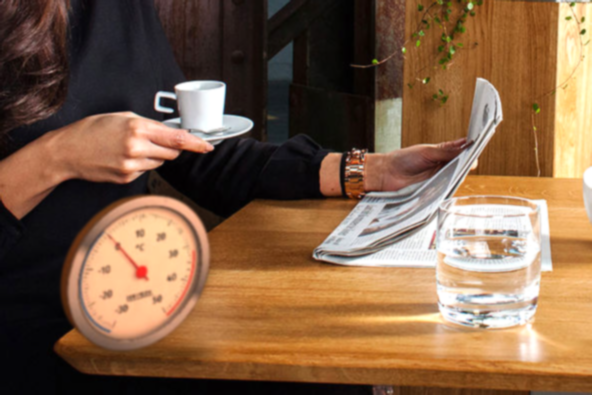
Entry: **0** °C
